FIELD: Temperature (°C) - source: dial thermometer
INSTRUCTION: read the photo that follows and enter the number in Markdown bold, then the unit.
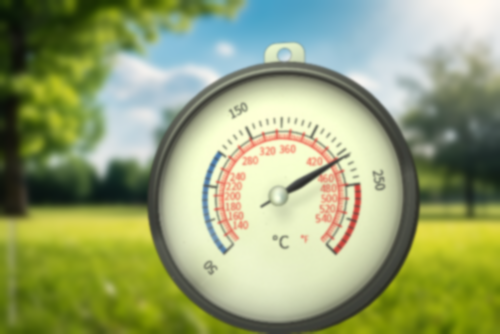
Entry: **230** °C
